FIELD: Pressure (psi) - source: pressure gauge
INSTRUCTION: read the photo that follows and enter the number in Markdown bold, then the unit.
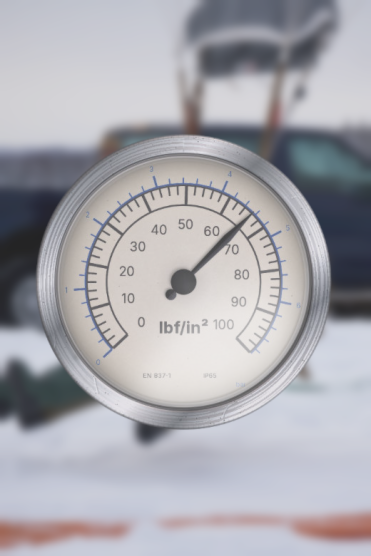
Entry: **66** psi
